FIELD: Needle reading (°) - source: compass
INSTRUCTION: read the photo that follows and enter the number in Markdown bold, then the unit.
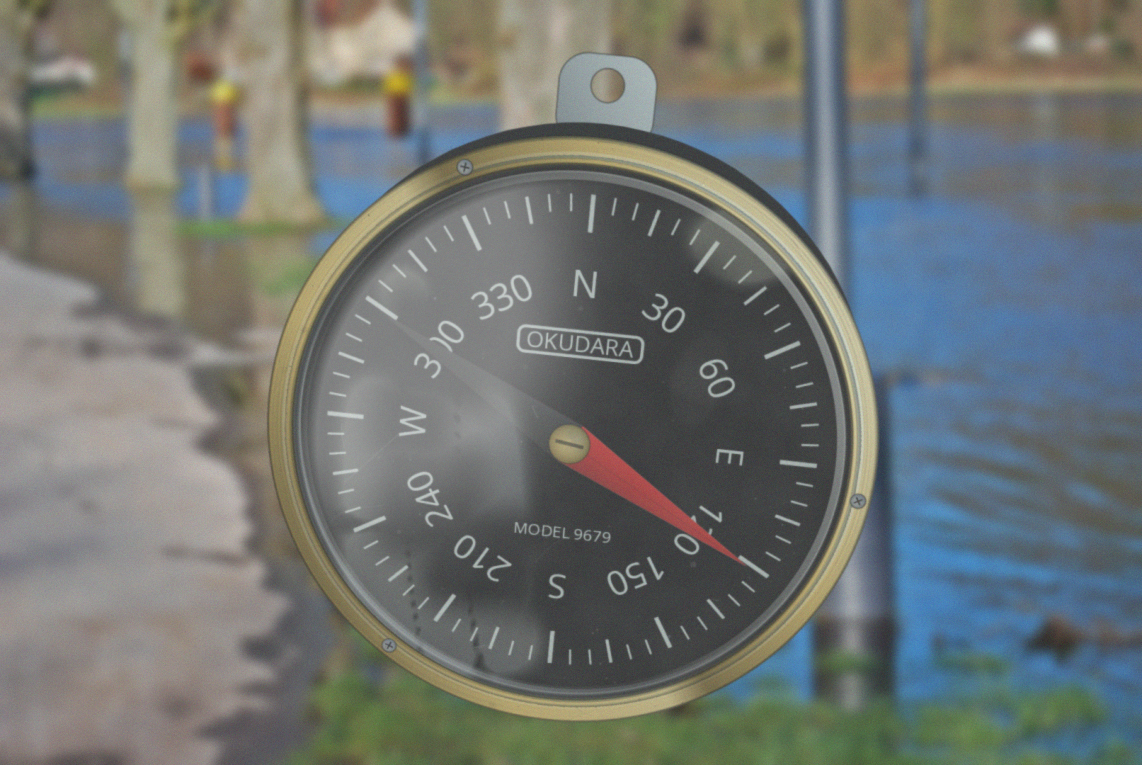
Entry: **120** °
